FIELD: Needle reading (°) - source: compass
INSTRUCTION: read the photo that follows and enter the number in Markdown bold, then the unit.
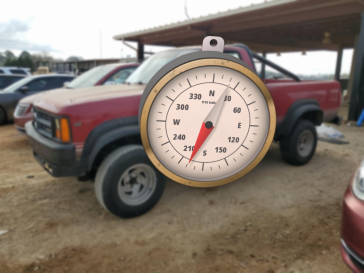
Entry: **200** °
